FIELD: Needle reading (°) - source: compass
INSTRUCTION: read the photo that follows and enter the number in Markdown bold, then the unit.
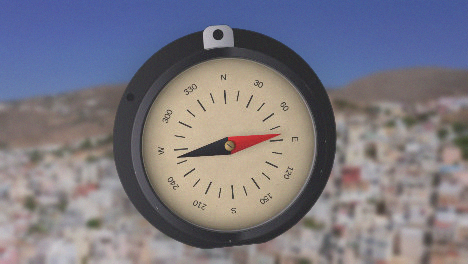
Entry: **82.5** °
